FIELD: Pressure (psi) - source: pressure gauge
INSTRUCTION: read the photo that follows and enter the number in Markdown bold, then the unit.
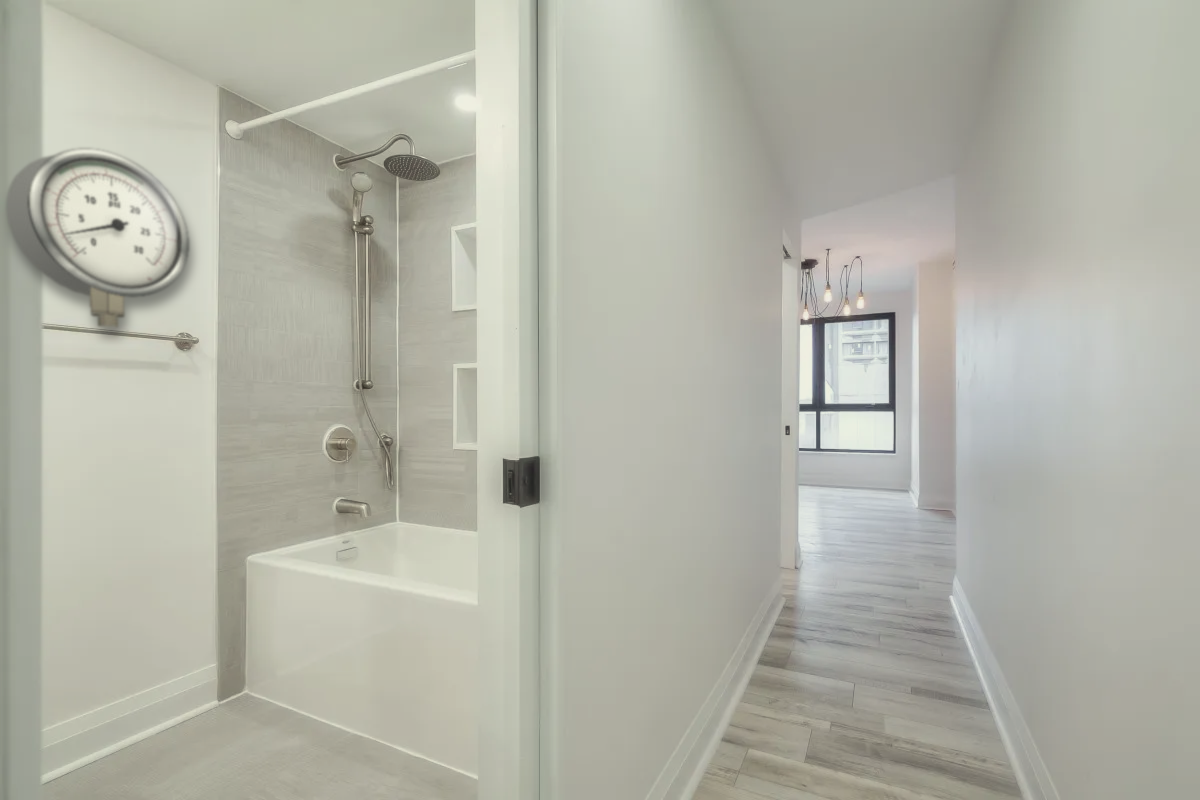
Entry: **2.5** psi
